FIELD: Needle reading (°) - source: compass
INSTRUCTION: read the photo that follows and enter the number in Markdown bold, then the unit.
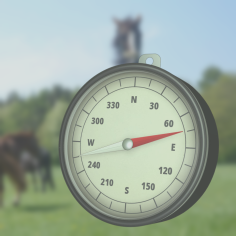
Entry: **75** °
